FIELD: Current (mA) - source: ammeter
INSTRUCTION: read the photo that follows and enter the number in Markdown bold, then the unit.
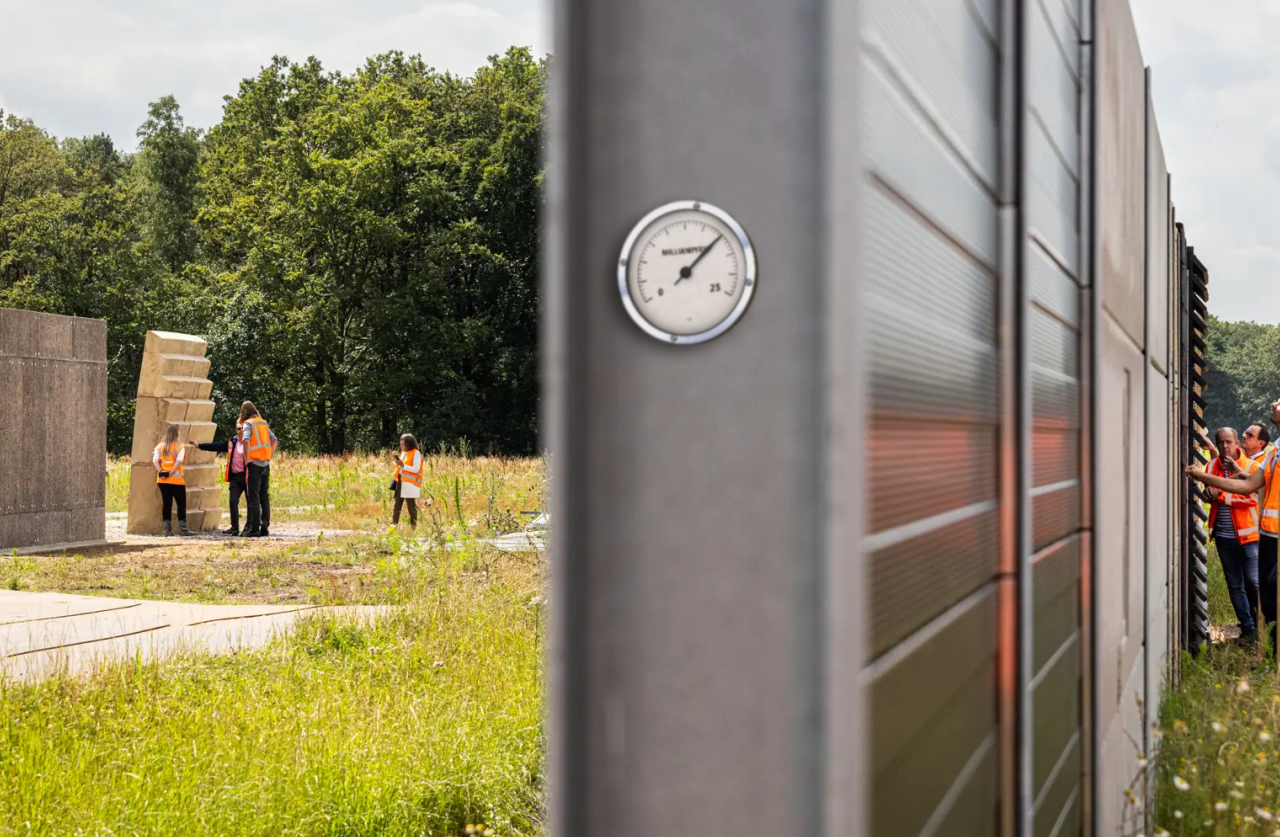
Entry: **17.5** mA
